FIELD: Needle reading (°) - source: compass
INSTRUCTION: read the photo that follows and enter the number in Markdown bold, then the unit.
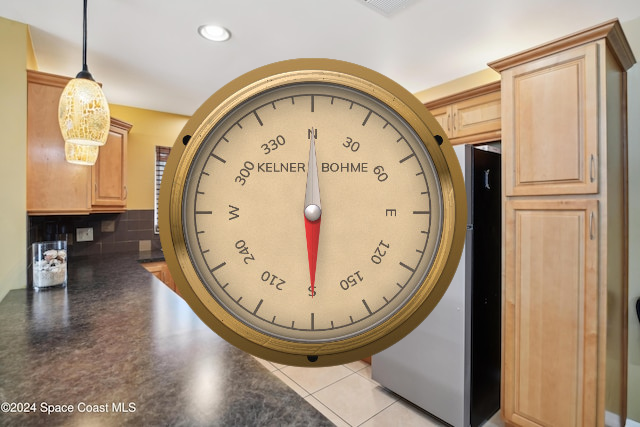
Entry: **180** °
